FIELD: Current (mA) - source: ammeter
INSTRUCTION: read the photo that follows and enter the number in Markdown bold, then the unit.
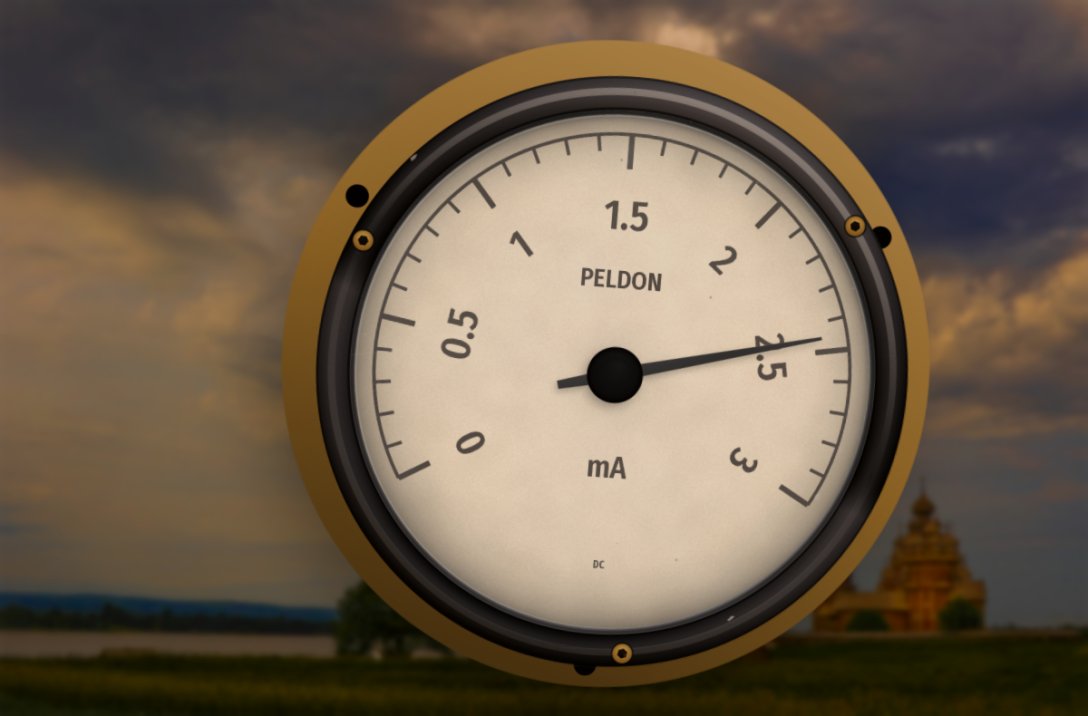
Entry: **2.45** mA
